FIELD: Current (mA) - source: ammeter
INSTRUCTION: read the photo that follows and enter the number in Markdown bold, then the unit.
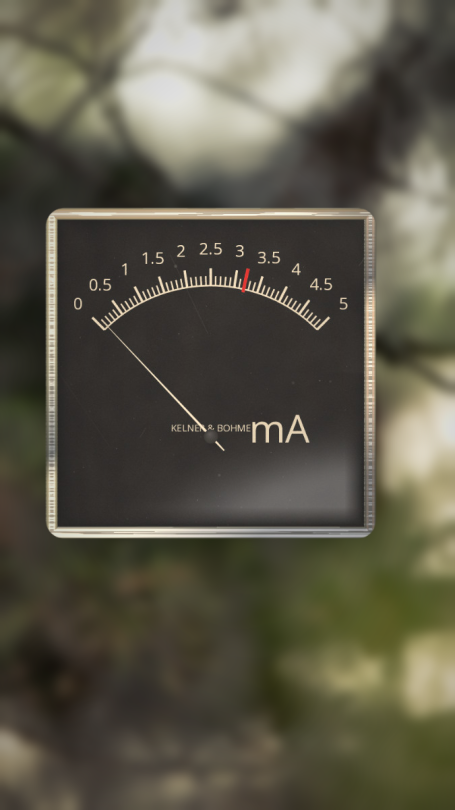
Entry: **0.1** mA
